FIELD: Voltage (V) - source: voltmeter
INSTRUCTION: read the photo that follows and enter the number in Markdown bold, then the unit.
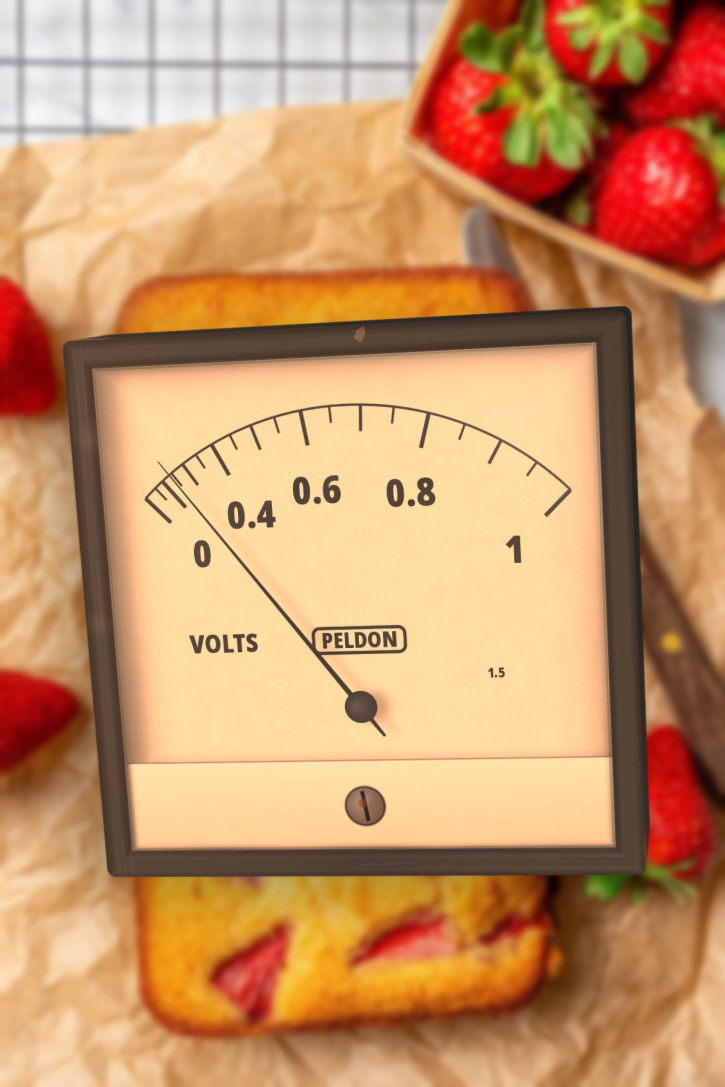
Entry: **0.25** V
